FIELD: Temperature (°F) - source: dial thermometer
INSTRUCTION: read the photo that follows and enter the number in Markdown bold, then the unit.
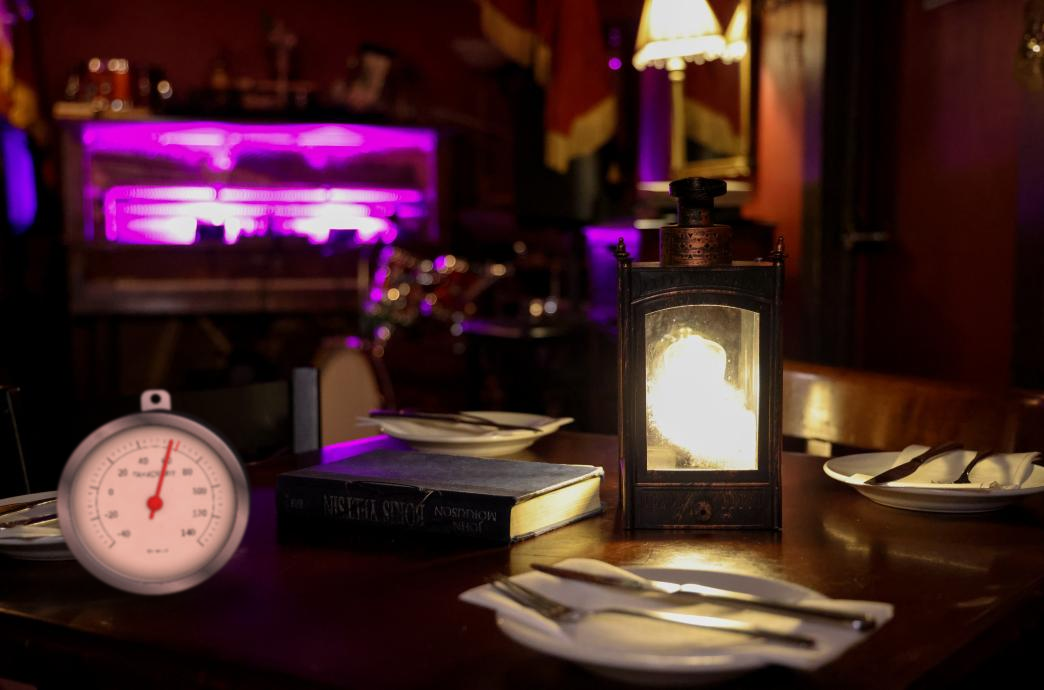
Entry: **60** °F
